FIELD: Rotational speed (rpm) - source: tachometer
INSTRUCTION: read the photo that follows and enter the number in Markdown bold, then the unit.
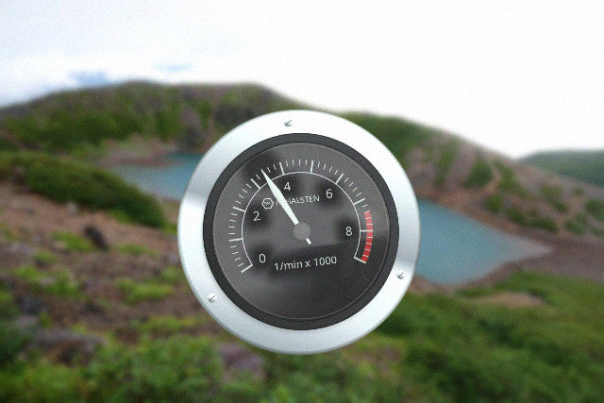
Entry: **3400** rpm
